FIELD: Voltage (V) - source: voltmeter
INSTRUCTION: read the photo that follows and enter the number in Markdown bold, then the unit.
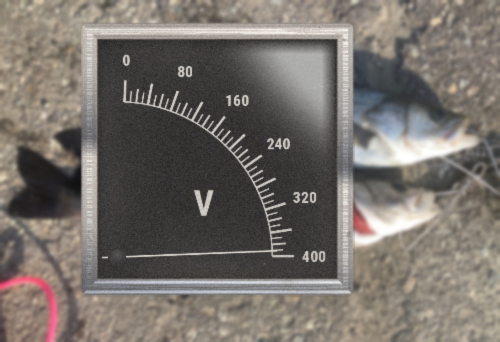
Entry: **390** V
